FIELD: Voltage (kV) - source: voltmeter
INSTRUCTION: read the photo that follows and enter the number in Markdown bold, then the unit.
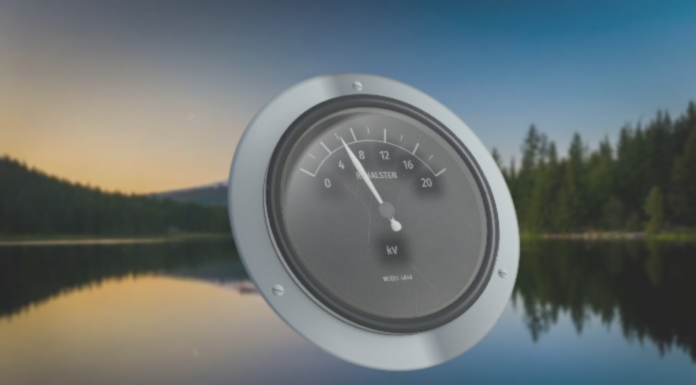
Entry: **6** kV
